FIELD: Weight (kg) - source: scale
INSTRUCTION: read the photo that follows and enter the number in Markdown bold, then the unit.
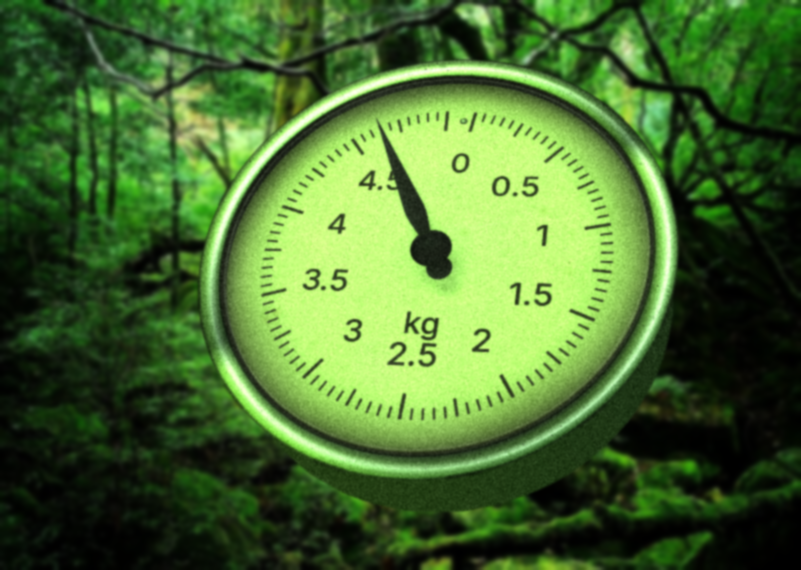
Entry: **4.65** kg
